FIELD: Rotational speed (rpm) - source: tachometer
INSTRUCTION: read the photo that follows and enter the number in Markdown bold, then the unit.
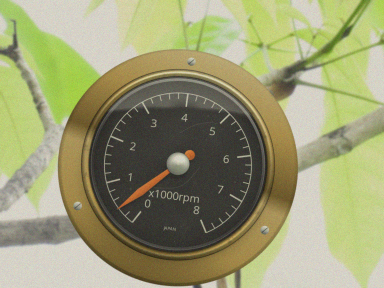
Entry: **400** rpm
